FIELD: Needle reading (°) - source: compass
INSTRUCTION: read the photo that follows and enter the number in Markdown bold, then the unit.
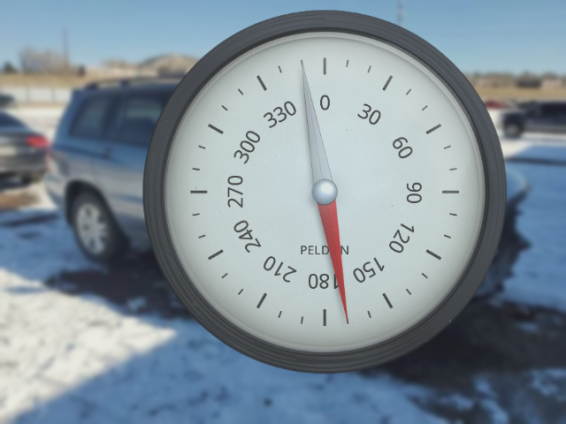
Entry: **170** °
